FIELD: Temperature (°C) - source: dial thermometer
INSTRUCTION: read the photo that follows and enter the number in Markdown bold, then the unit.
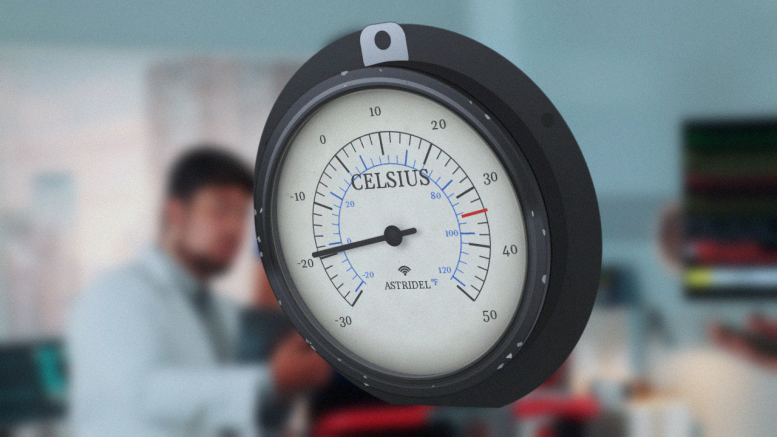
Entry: **-19** °C
